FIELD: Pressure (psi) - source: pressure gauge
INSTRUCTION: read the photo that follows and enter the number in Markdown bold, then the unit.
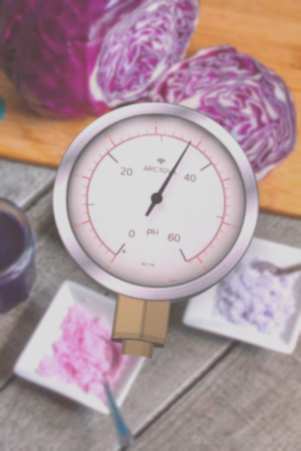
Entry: **35** psi
